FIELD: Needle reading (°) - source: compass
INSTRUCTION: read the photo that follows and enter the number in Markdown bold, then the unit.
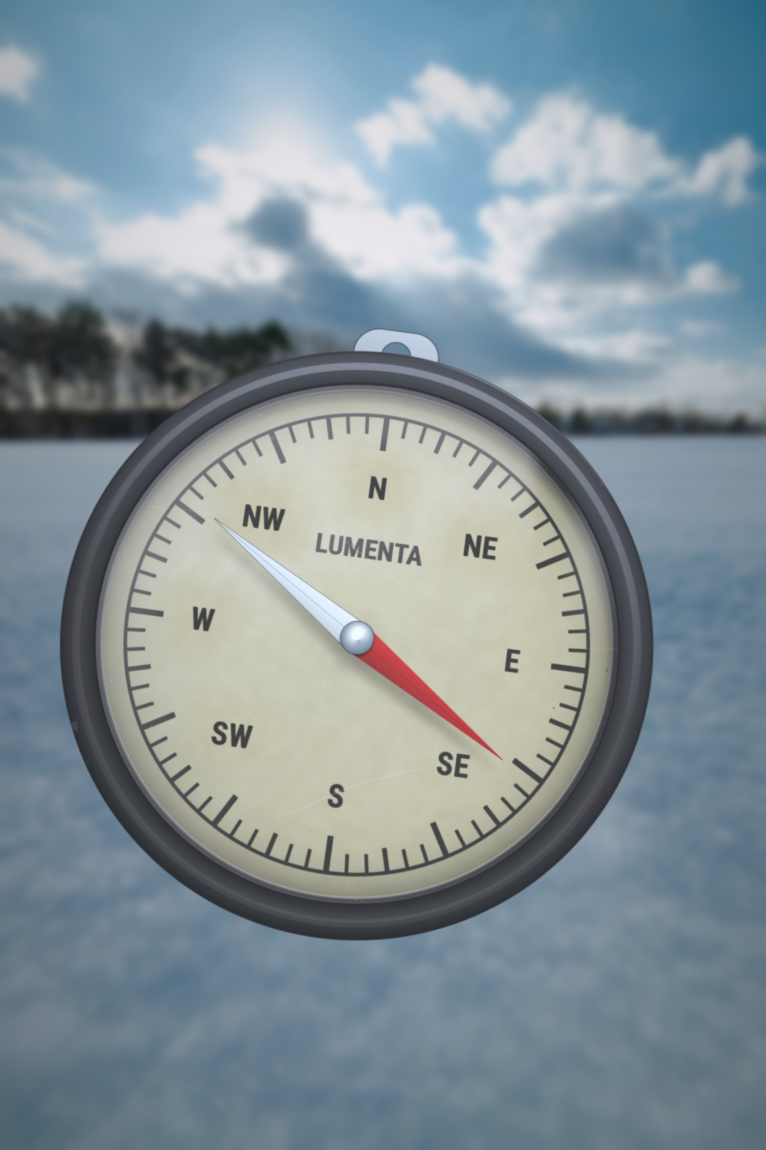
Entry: **122.5** °
